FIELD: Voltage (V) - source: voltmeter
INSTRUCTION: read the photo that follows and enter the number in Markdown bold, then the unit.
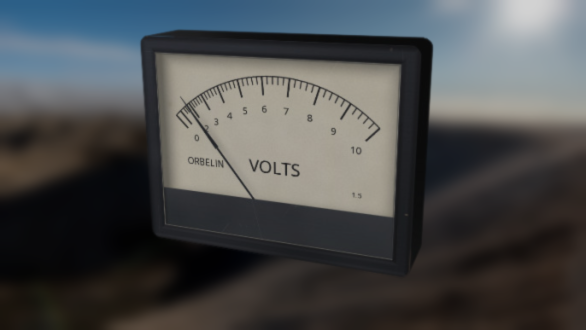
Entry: **2** V
